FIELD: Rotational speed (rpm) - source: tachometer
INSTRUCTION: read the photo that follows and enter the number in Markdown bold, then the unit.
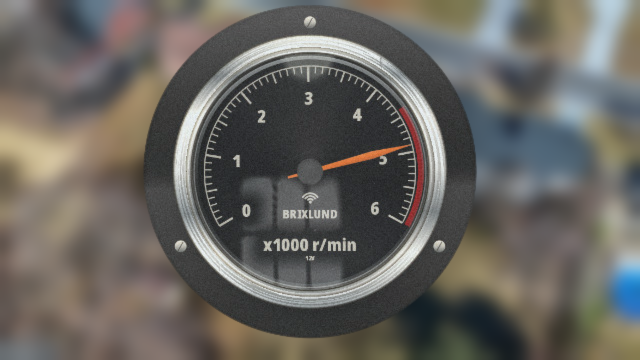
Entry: **4900** rpm
